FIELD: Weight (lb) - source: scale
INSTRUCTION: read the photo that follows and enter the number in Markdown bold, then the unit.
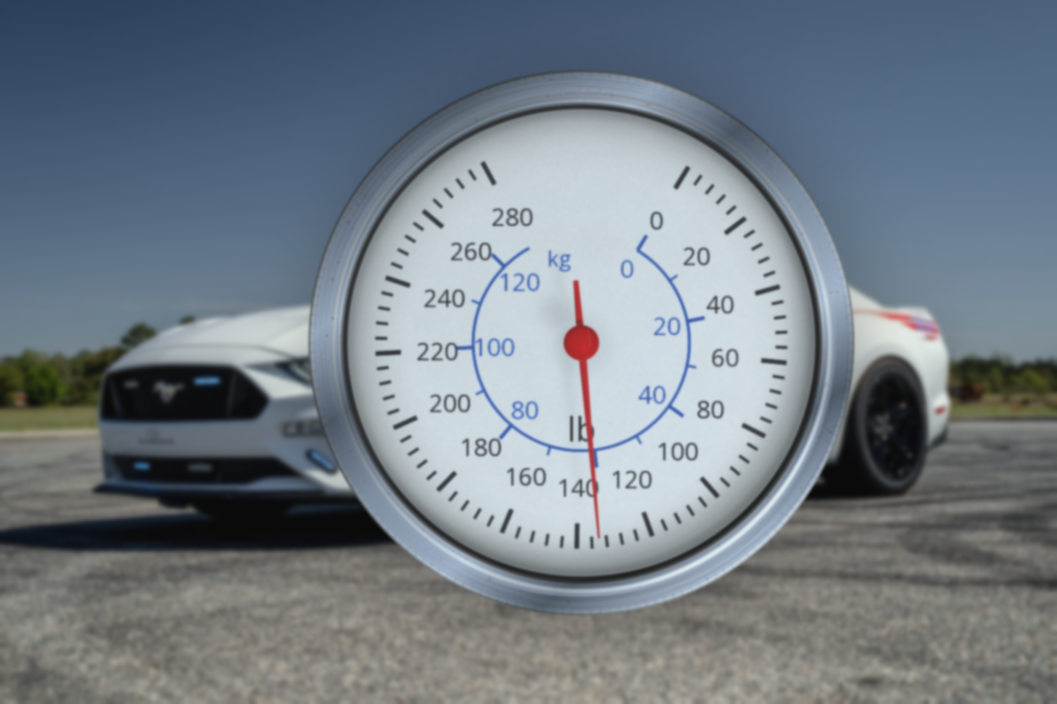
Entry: **134** lb
